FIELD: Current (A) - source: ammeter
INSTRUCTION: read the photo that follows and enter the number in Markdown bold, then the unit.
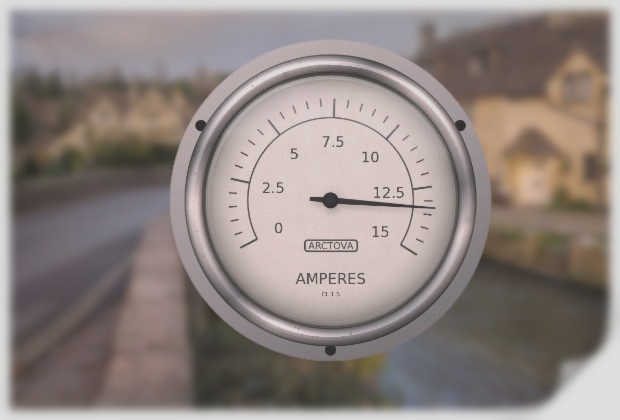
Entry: **13.25** A
